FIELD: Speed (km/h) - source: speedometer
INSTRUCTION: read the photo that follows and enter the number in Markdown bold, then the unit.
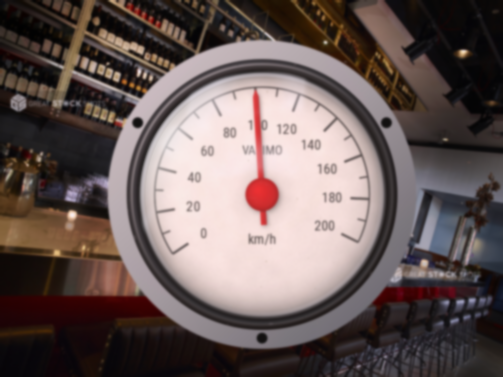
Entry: **100** km/h
